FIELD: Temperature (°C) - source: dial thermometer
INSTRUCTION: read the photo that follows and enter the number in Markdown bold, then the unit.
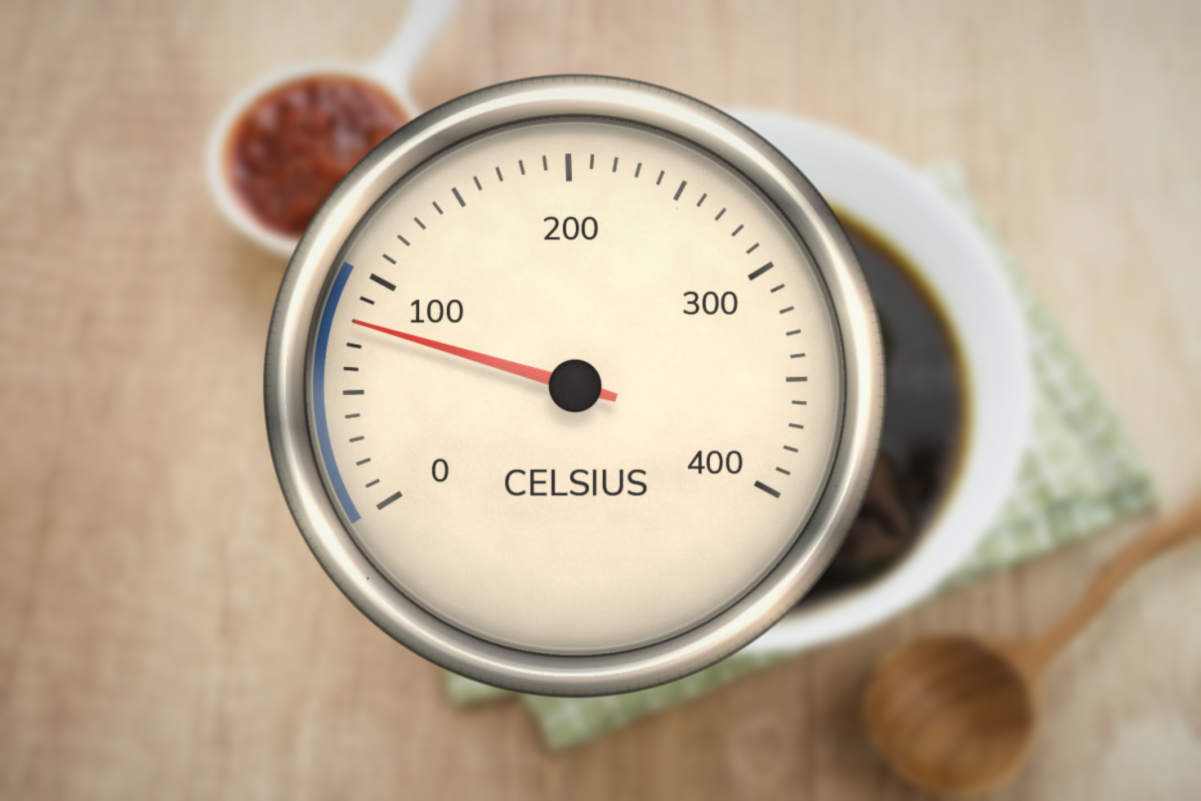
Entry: **80** °C
